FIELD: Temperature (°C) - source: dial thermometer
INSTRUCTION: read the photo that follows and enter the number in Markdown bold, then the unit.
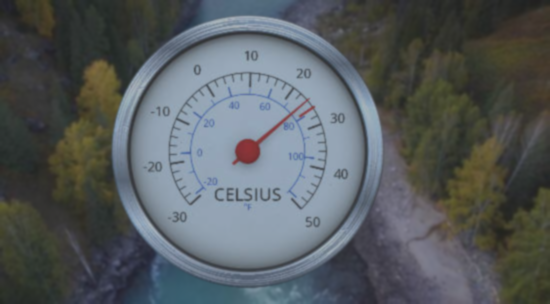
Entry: **24** °C
